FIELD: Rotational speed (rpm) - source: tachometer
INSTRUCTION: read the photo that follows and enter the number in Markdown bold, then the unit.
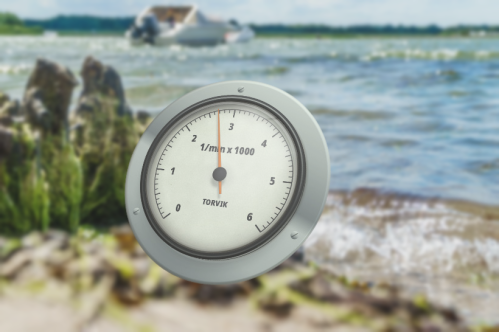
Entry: **2700** rpm
